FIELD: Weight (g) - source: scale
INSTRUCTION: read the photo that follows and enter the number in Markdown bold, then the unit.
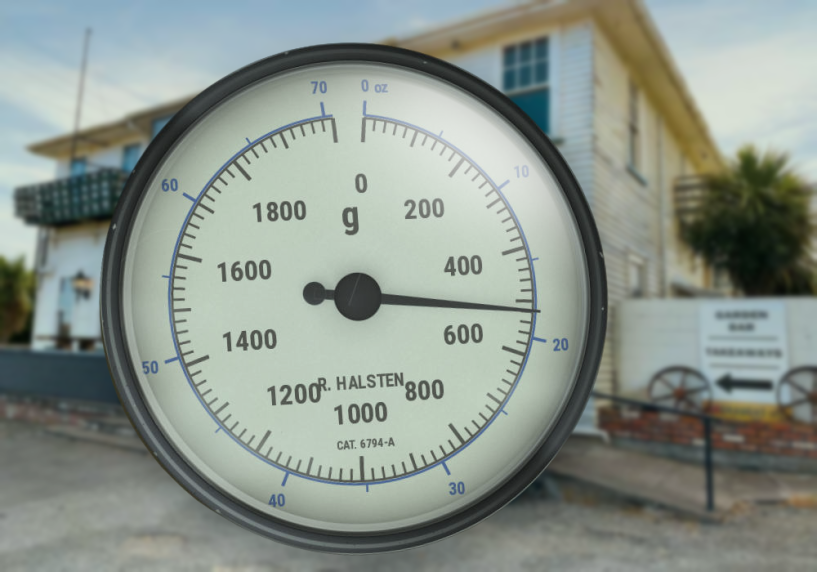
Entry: **520** g
